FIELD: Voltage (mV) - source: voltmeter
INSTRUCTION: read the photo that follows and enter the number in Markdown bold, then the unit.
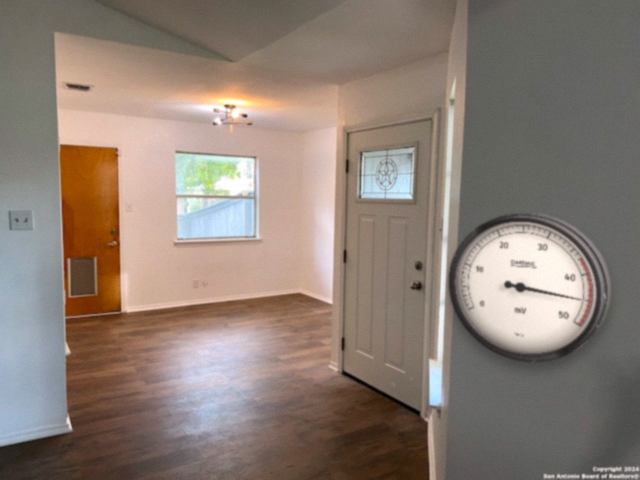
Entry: **45** mV
